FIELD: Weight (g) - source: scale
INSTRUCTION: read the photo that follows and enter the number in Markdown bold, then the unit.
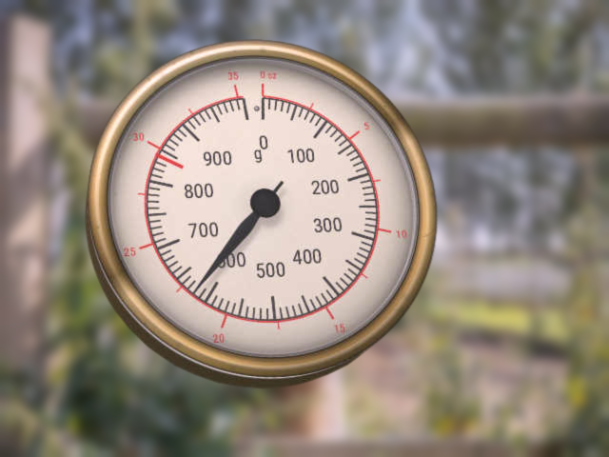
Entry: **620** g
